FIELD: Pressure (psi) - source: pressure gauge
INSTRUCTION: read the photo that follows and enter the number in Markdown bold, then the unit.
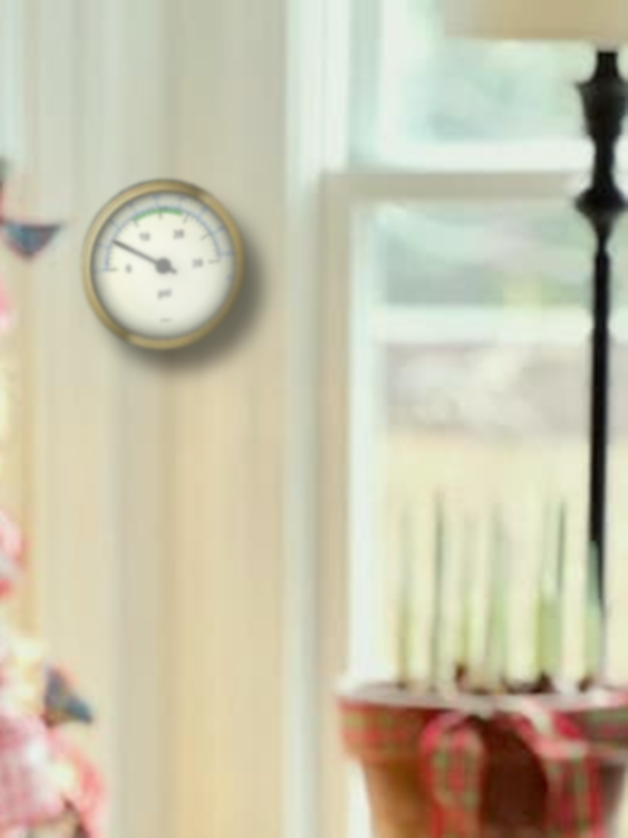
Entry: **5** psi
